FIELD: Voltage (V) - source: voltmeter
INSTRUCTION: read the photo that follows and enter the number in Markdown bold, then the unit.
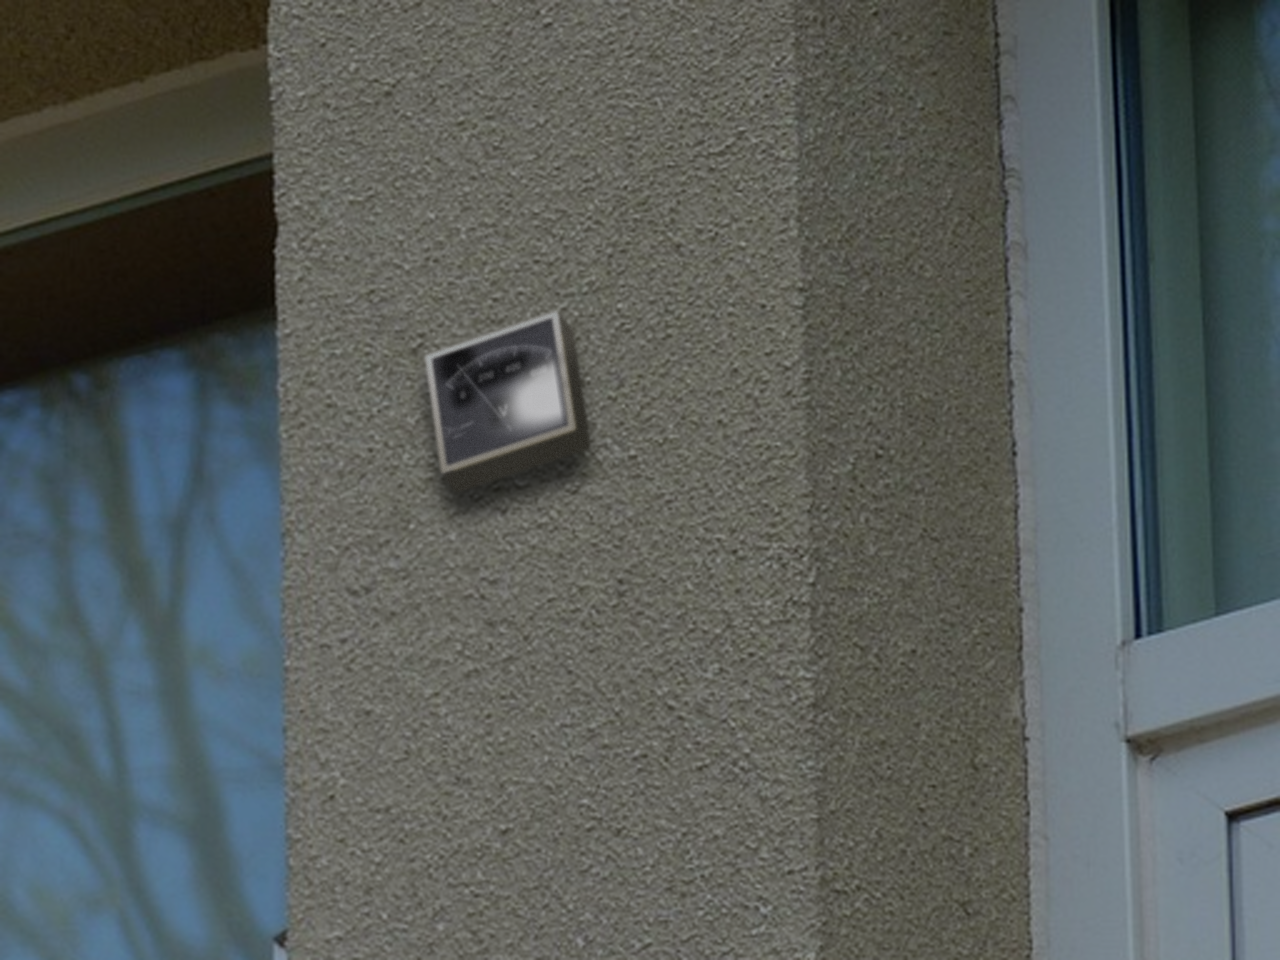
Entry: **100** V
